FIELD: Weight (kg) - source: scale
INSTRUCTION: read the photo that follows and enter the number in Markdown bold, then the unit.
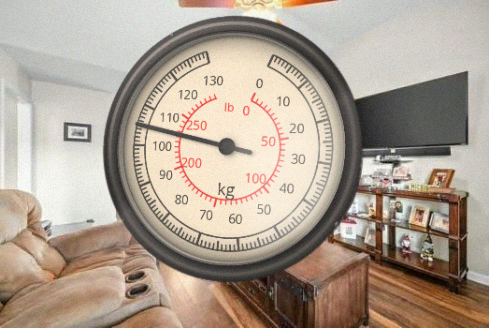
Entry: **105** kg
